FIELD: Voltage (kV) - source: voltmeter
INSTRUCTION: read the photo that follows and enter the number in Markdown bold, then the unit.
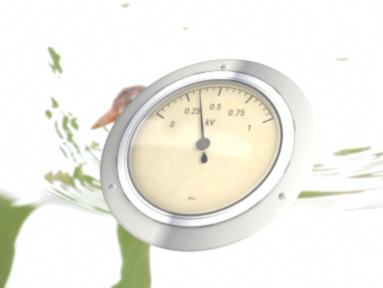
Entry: **0.35** kV
